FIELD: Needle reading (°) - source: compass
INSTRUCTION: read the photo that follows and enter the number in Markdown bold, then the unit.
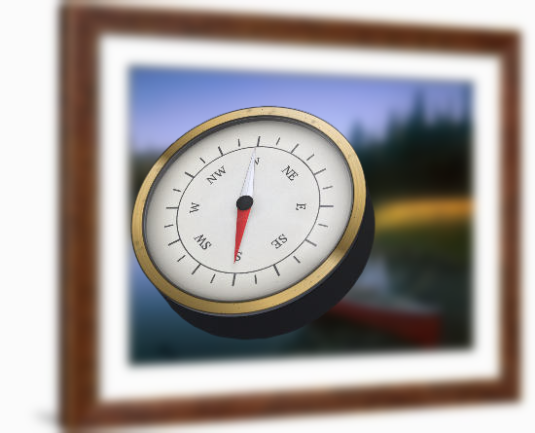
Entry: **180** °
